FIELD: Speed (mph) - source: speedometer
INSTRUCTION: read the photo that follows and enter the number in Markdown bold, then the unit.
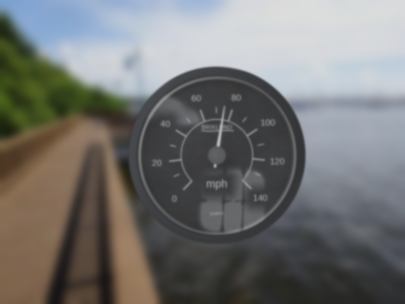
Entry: **75** mph
